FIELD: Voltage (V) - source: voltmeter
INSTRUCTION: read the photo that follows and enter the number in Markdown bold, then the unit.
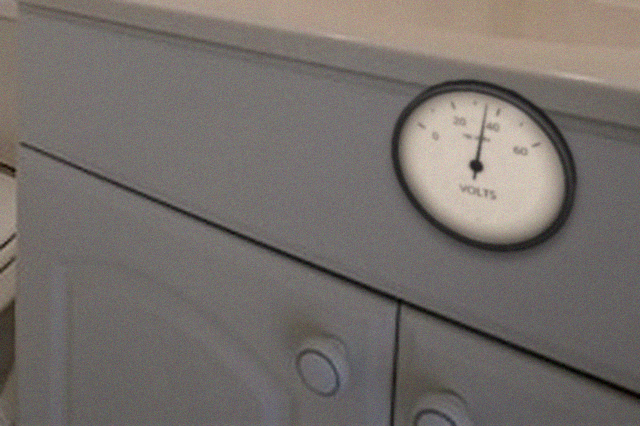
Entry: **35** V
